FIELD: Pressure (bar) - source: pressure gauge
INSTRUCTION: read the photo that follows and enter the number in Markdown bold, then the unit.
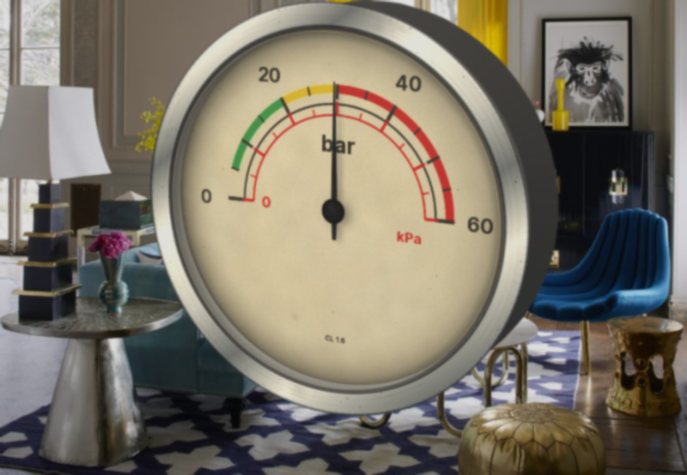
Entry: **30** bar
